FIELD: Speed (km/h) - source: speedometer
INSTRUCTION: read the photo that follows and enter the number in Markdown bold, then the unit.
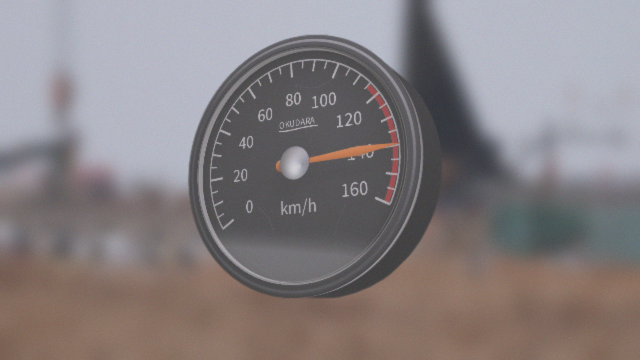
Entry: **140** km/h
